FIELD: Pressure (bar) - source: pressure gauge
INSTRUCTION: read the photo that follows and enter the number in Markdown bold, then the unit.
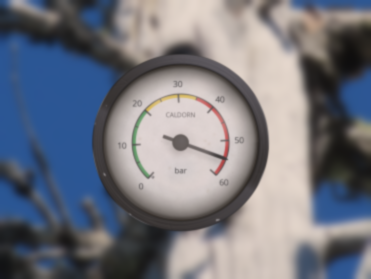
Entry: **55** bar
